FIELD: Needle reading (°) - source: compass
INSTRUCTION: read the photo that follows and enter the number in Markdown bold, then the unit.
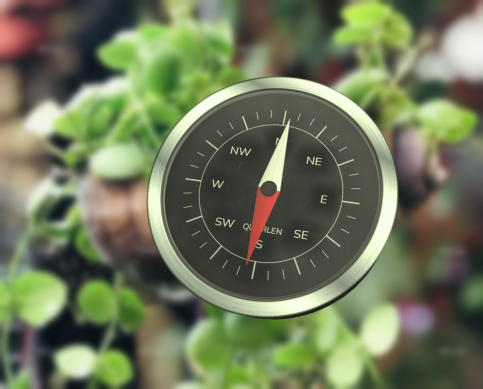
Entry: **185** °
